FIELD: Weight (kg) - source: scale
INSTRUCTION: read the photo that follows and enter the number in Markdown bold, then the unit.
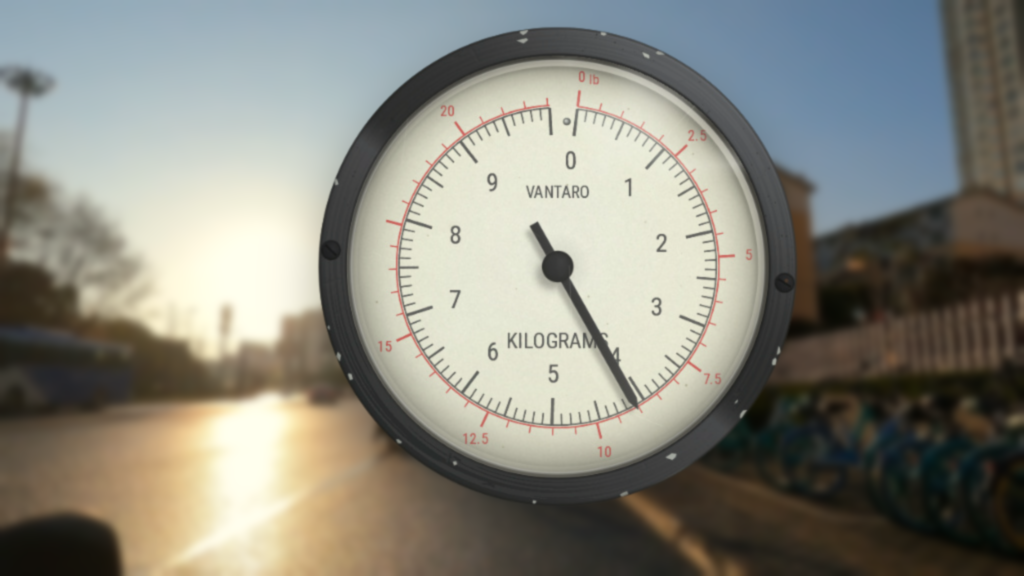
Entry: **4.1** kg
